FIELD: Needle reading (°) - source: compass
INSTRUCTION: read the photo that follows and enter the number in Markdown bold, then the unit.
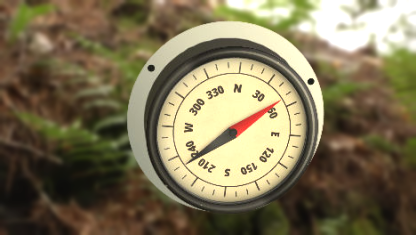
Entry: **50** °
